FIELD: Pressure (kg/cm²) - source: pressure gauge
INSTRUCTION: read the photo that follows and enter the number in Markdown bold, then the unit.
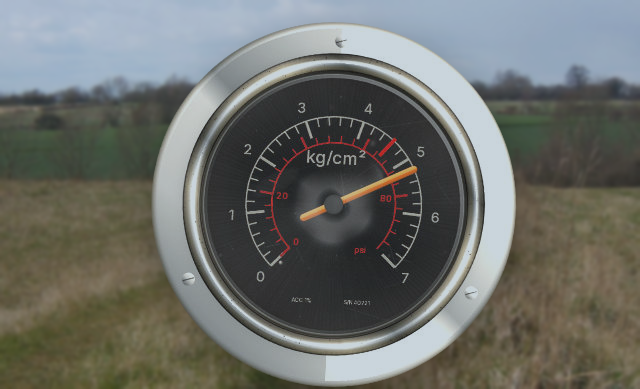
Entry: **5.2** kg/cm²
